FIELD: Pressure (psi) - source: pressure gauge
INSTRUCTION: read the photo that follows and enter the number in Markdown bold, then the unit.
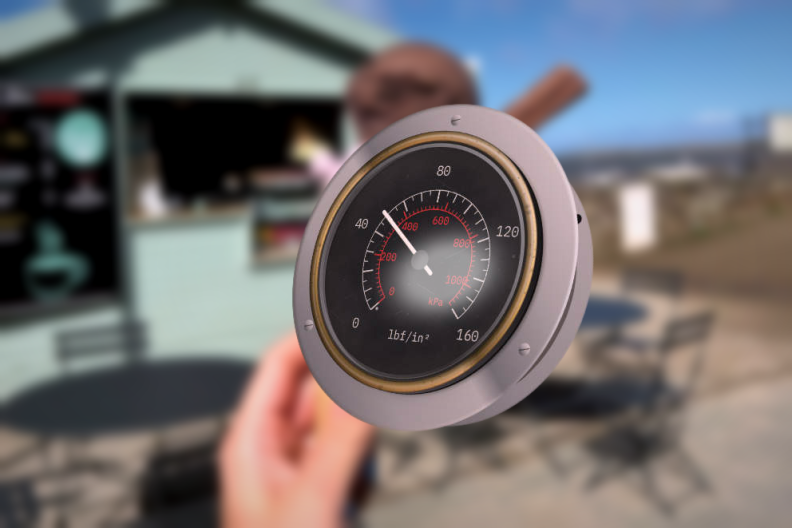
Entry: **50** psi
